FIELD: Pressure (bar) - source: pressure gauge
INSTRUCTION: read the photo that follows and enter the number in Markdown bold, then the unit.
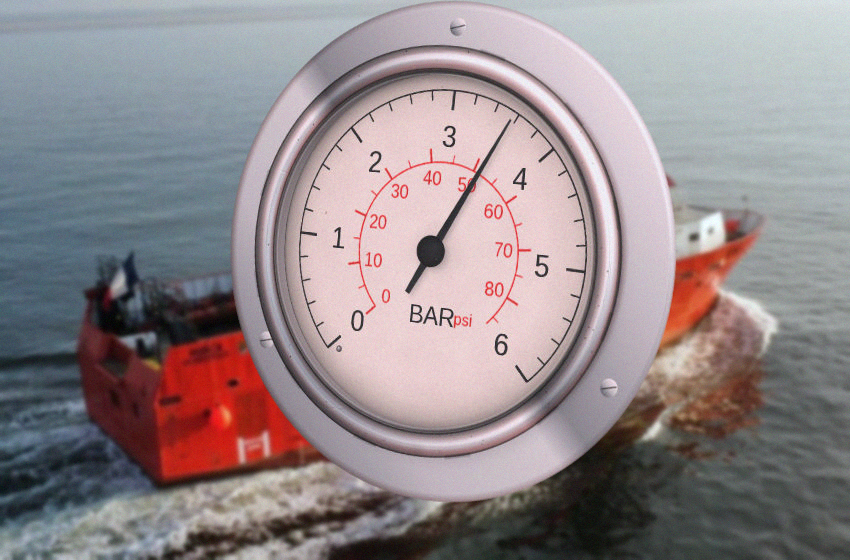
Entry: **3.6** bar
